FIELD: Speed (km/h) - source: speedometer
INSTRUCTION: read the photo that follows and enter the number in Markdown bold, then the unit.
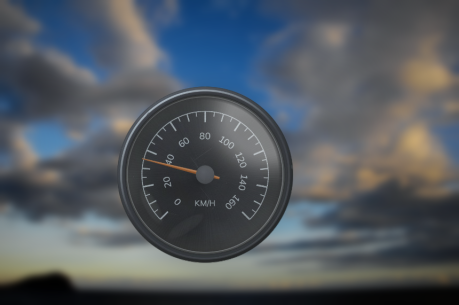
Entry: **35** km/h
